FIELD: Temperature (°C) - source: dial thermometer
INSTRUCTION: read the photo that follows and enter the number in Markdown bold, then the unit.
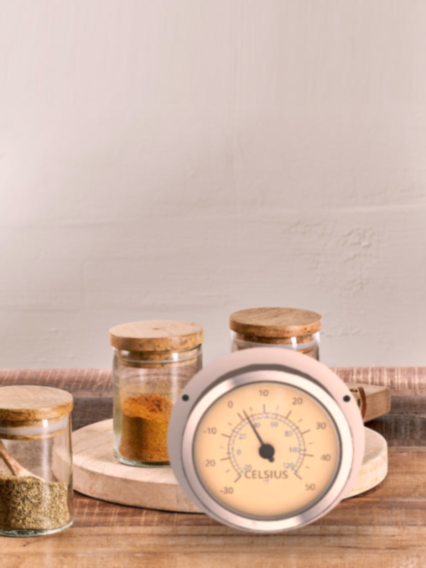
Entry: **2.5** °C
